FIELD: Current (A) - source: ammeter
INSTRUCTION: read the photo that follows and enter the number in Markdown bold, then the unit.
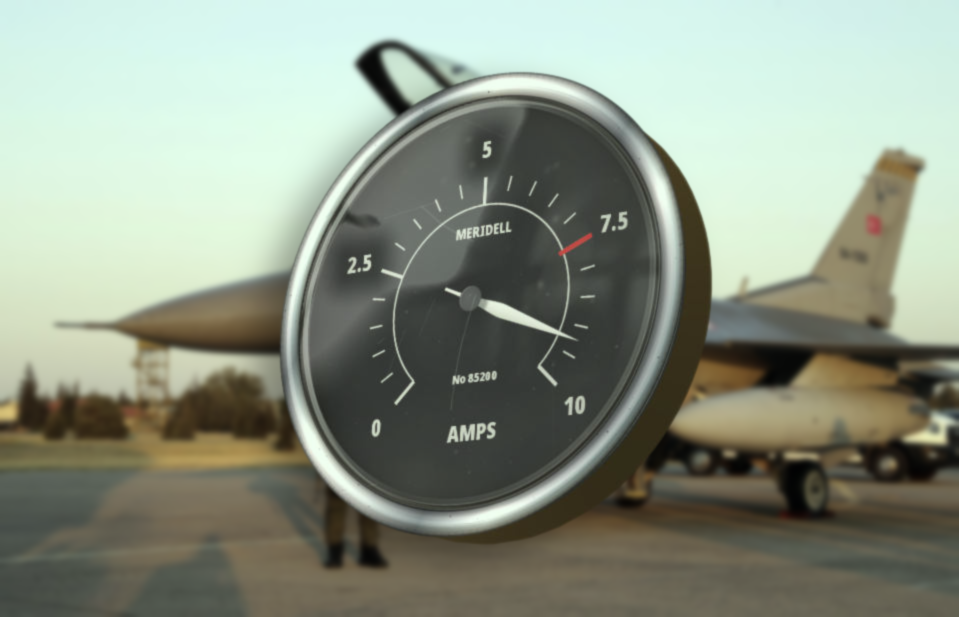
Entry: **9.25** A
